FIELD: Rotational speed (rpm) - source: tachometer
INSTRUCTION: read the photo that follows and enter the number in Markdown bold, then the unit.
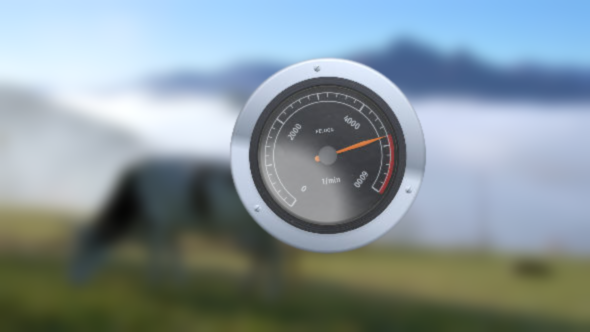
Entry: **4800** rpm
